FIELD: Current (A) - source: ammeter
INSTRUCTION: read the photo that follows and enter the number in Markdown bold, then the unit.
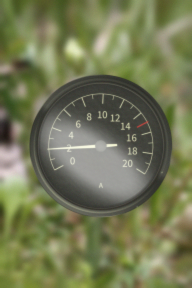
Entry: **2** A
